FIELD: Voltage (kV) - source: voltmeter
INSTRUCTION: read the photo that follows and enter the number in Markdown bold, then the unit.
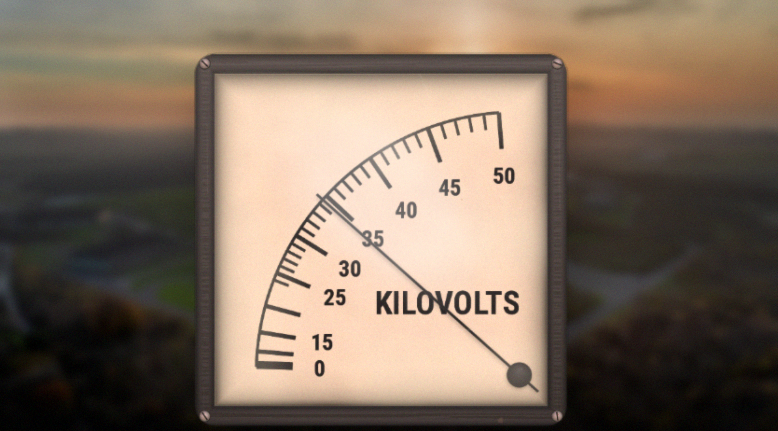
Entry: **34.5** kV
